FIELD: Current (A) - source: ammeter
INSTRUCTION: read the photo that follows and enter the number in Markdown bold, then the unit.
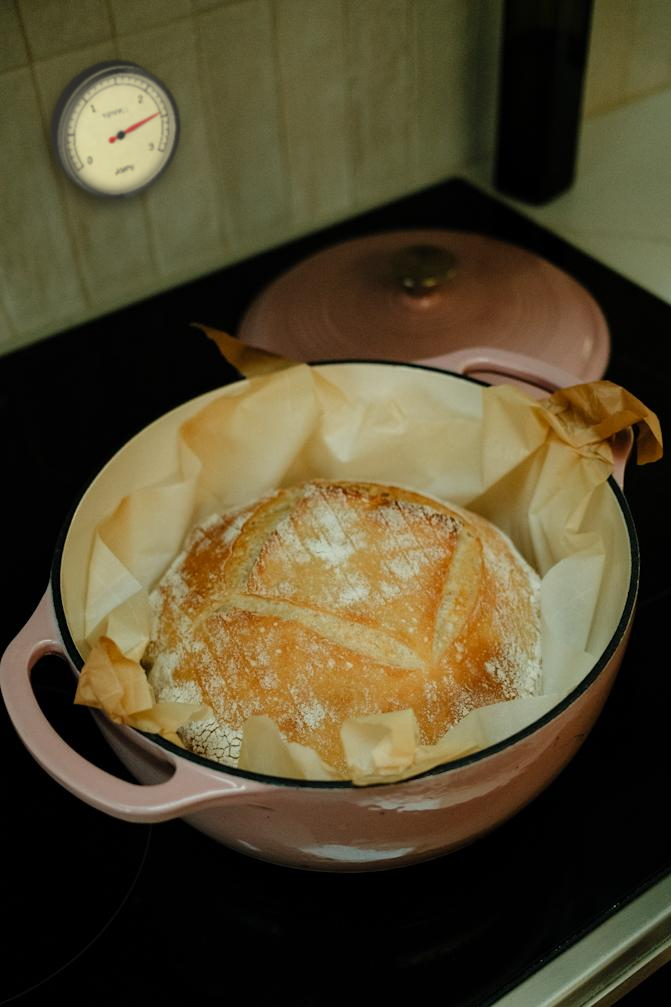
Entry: **2.4** A
